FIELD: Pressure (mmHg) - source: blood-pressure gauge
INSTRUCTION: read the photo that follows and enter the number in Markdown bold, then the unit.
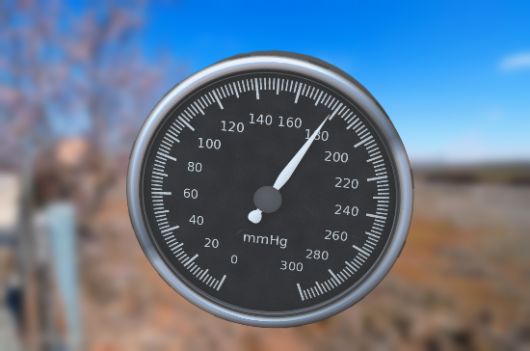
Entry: **178** mmHg
